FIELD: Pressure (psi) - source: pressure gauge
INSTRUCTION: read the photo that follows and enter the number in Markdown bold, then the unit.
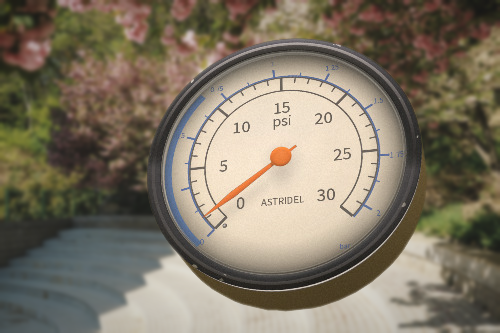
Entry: **1** psi
